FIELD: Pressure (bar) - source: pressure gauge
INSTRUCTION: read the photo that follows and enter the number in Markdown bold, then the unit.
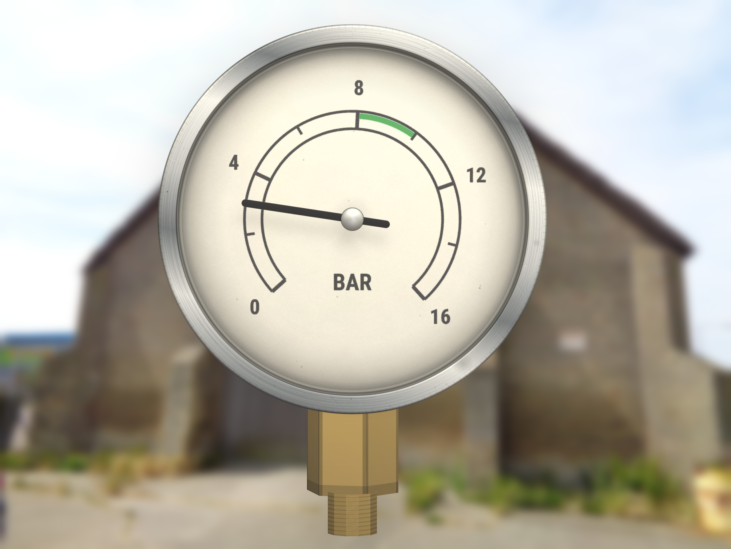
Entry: **3** bar
